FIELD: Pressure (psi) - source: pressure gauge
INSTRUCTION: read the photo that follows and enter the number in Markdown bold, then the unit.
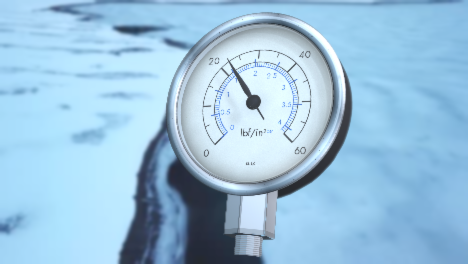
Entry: **22.5** psi
